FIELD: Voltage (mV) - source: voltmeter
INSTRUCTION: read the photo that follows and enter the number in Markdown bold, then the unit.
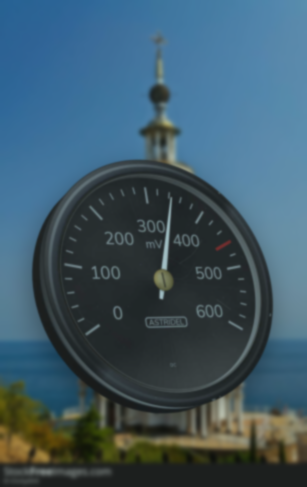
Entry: **340** mV
